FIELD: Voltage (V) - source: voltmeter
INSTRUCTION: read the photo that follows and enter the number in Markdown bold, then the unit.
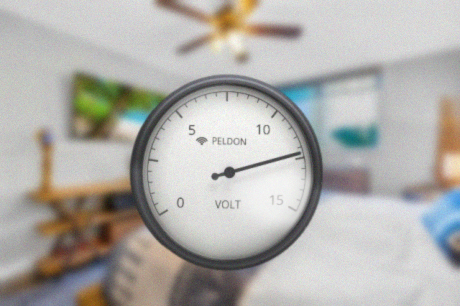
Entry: **12.25** V
